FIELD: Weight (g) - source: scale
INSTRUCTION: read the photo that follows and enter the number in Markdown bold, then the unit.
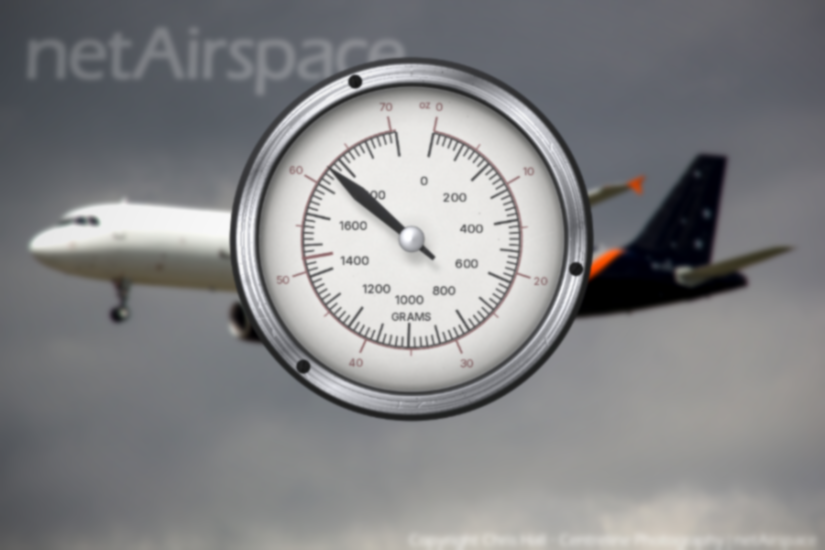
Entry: **1760** g
